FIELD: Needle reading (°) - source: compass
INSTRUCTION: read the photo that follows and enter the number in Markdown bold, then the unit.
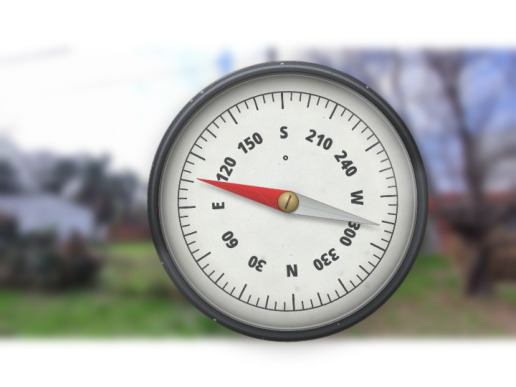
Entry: **107.5** °
